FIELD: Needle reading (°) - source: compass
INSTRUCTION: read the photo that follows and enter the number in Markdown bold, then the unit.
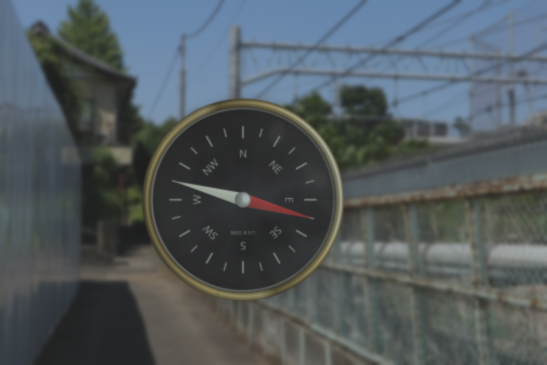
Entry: **105** °
